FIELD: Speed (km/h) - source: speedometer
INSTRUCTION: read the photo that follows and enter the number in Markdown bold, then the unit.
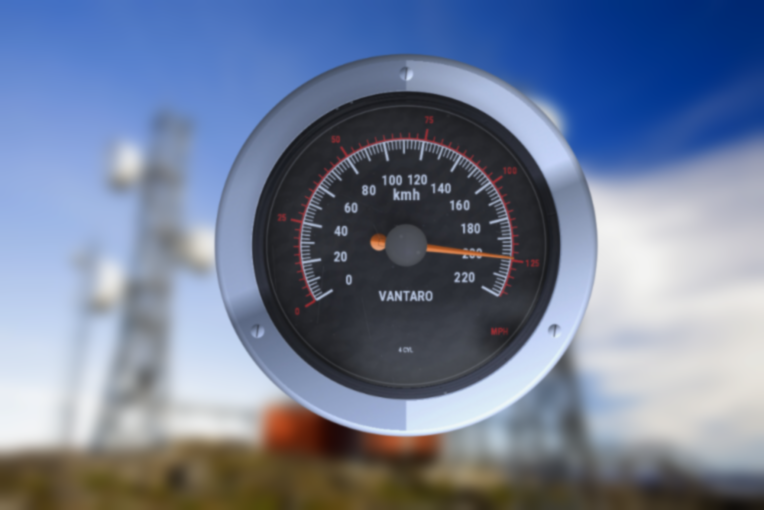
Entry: **200** km/h
